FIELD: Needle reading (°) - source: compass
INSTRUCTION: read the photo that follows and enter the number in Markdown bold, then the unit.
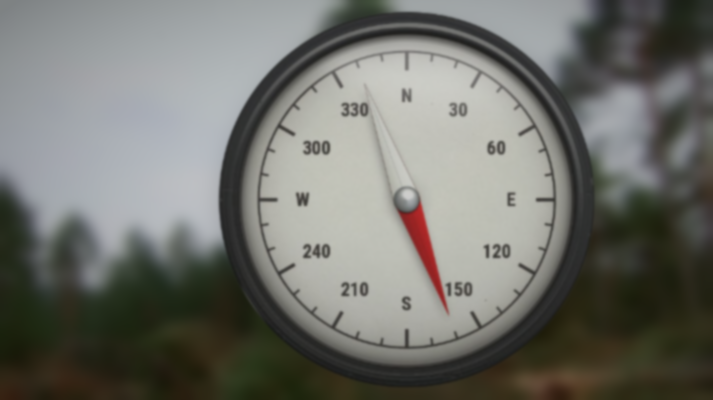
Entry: **160** °
